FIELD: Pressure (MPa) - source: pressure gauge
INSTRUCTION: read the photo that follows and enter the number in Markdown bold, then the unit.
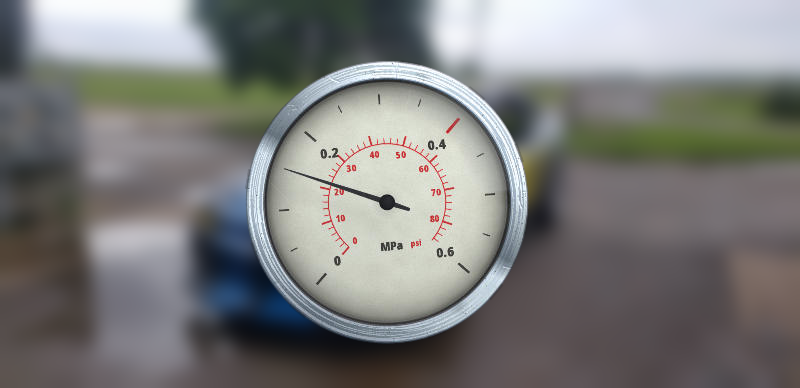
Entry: **0.15** MPa
